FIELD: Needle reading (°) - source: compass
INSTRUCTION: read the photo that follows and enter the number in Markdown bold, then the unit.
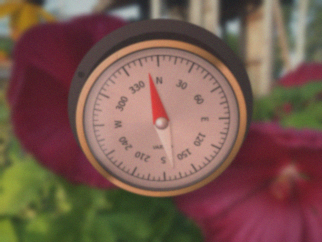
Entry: **350** °
